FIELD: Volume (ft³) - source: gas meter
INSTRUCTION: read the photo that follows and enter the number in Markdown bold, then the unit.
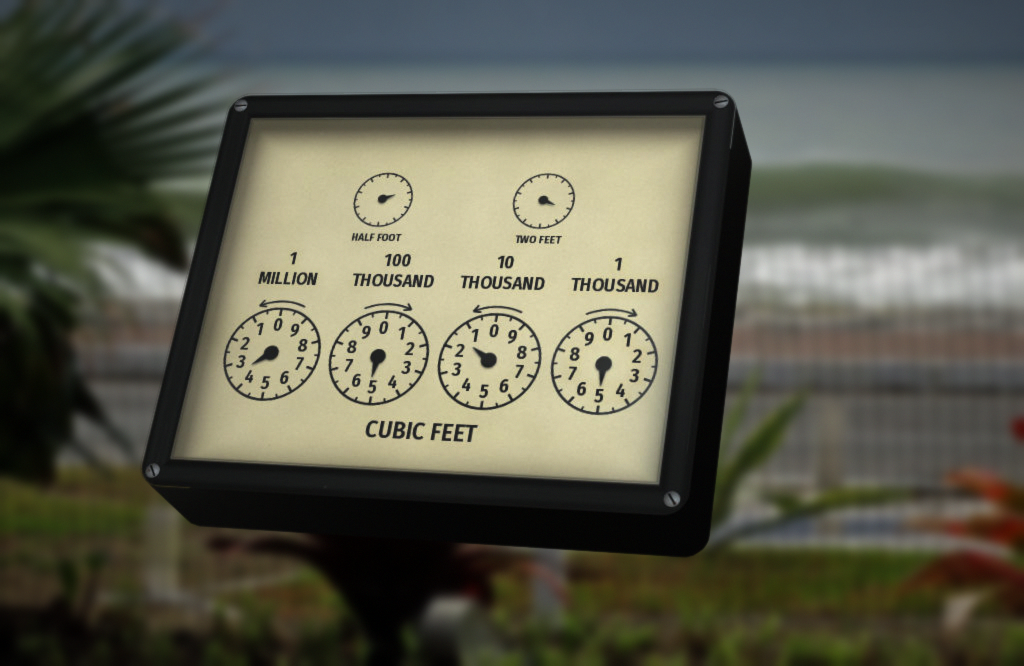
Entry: **351500** ft³
